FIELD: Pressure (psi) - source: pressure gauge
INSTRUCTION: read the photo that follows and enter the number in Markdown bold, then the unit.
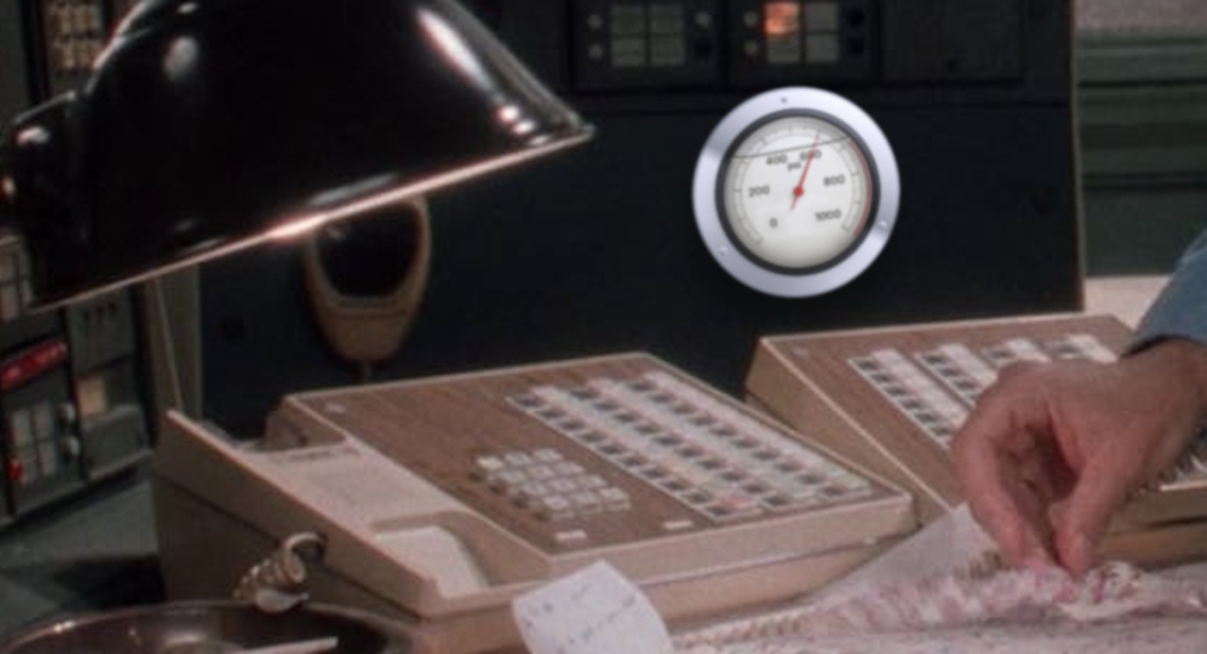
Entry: **600** psi
